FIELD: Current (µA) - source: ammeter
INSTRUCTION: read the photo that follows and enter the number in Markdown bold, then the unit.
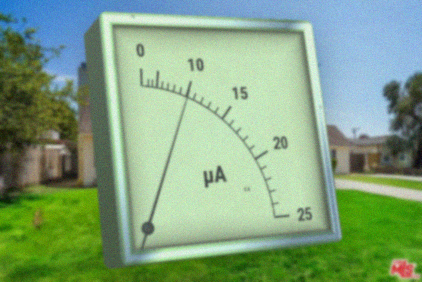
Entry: **10** µA
